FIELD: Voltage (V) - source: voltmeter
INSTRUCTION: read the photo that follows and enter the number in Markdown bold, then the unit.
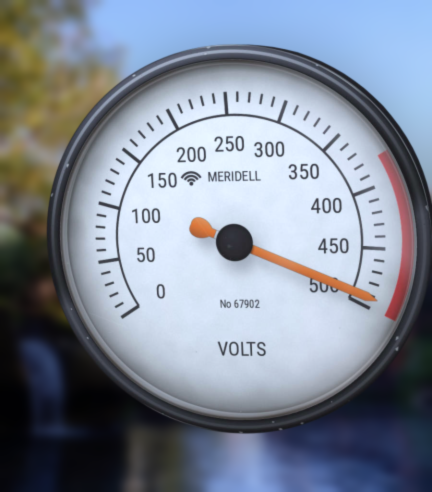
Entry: **490** V
